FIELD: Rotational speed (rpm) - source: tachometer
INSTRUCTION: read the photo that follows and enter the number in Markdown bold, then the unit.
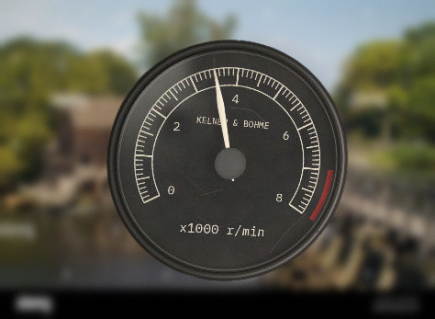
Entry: **3500** rpm
